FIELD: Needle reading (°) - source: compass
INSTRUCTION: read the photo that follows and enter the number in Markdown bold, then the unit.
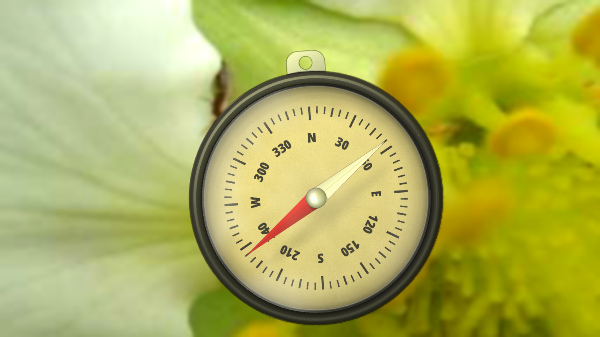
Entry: **235** °
